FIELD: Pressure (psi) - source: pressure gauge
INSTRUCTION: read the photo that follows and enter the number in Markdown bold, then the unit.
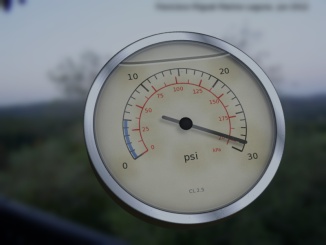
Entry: **29** psi
